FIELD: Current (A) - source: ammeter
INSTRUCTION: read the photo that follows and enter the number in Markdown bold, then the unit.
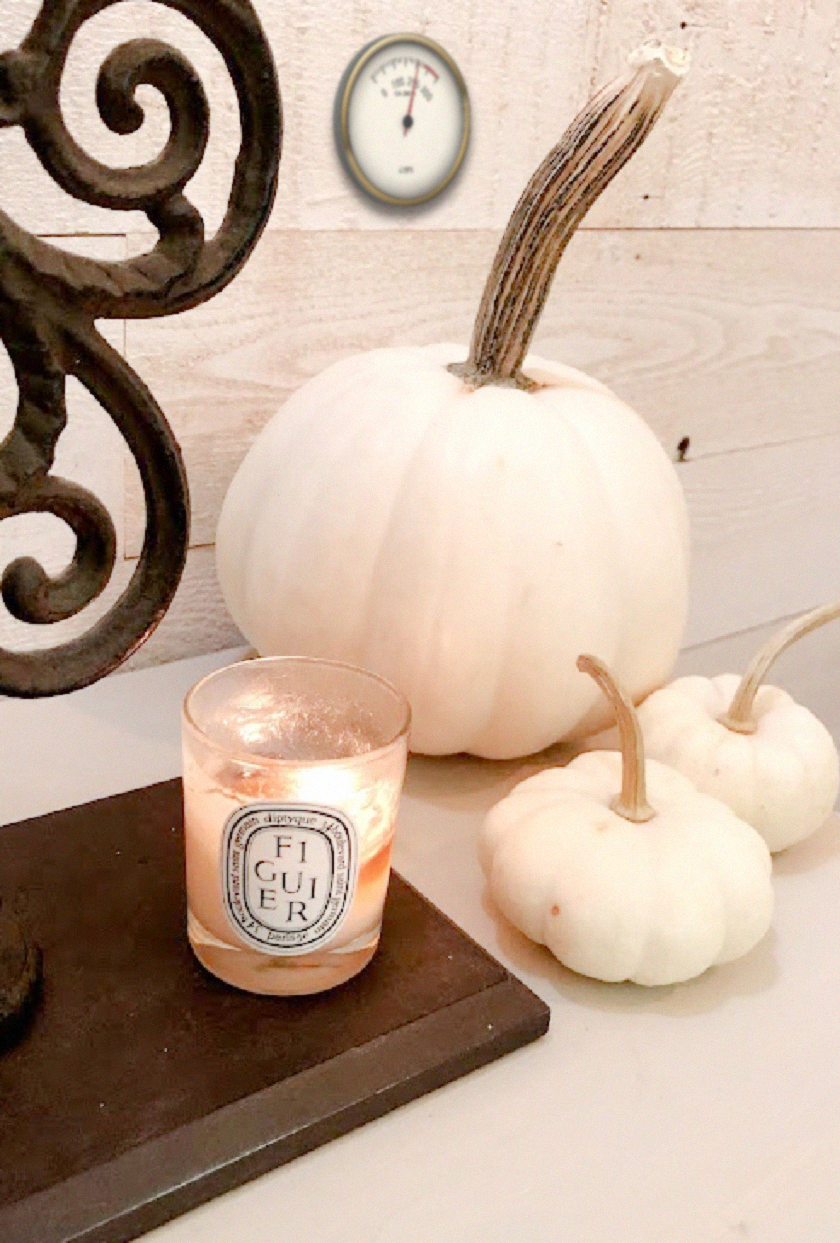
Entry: **200** A
